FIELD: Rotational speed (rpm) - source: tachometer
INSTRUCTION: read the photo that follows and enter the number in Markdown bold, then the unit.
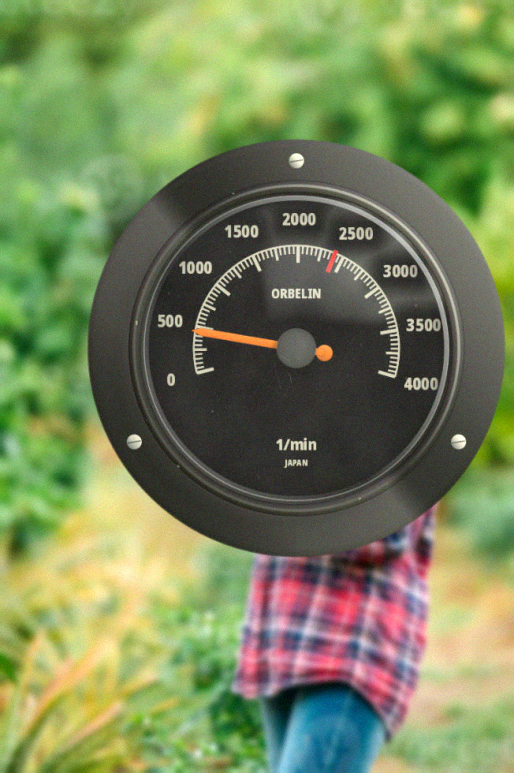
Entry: **450** rpm
